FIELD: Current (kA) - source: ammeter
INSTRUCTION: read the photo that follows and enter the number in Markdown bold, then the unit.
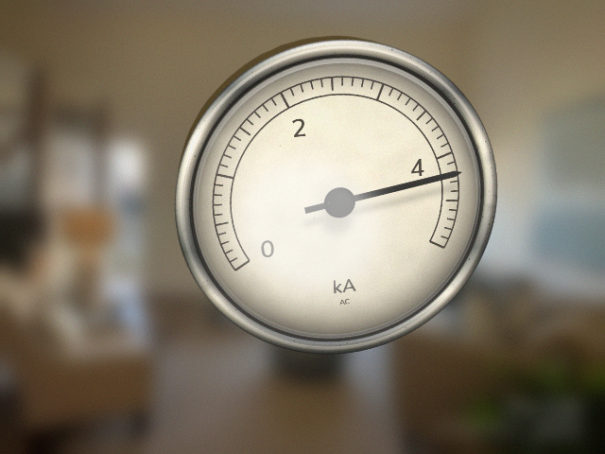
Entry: **4.2** kA
